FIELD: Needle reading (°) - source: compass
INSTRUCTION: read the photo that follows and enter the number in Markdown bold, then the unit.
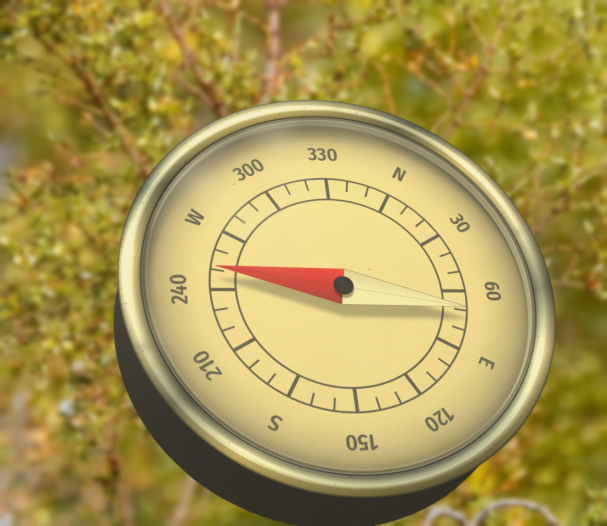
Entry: **250** °
